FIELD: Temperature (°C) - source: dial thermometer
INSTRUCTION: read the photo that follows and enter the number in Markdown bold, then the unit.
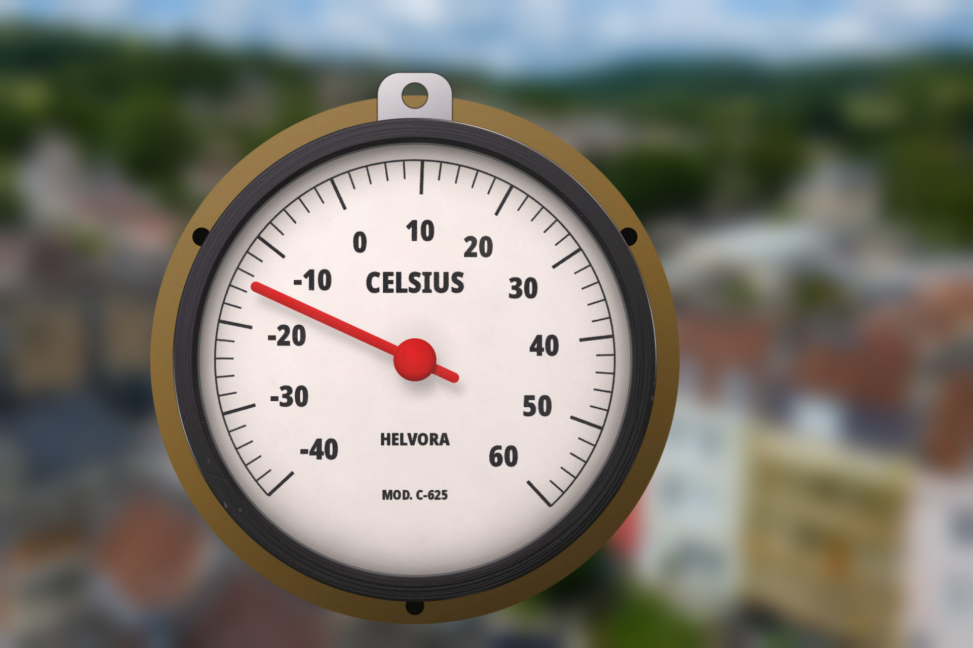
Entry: **-15** °C
